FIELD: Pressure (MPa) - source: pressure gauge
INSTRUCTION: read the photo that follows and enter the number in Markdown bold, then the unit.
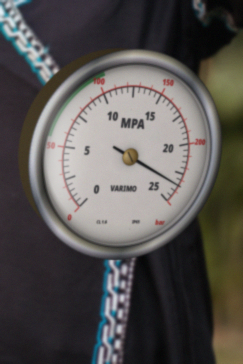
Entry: **23.5** MPa
